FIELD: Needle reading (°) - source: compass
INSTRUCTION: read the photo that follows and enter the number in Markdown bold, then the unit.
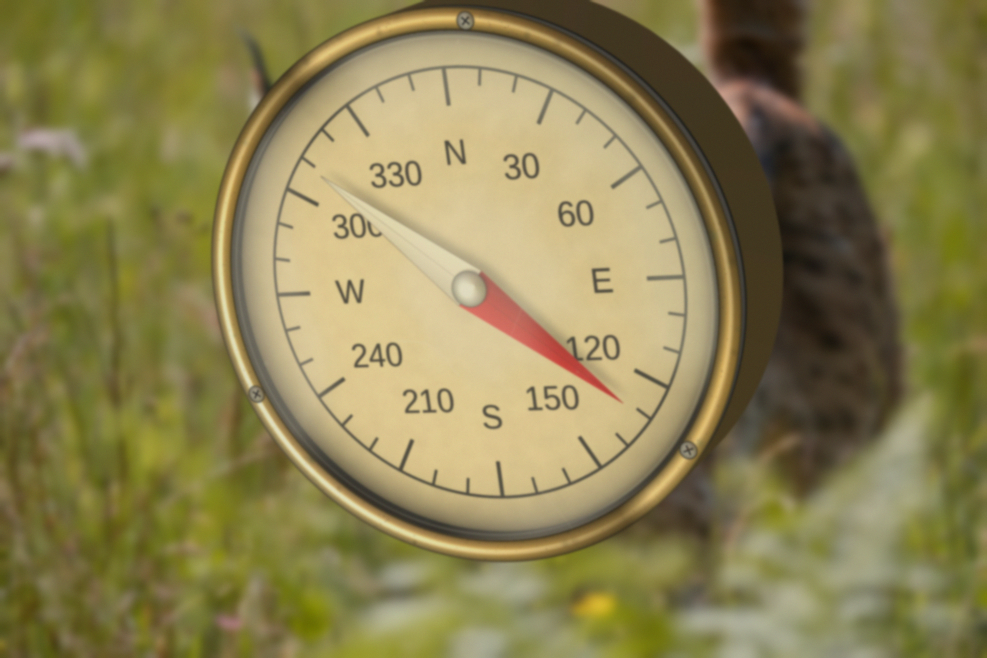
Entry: **130** °
